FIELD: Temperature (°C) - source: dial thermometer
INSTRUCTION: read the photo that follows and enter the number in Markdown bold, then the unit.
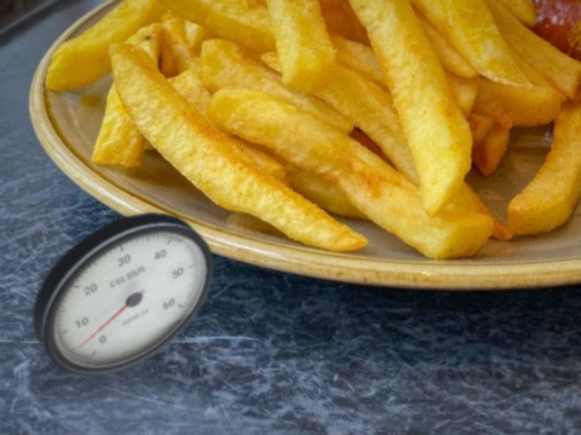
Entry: **5** °C
